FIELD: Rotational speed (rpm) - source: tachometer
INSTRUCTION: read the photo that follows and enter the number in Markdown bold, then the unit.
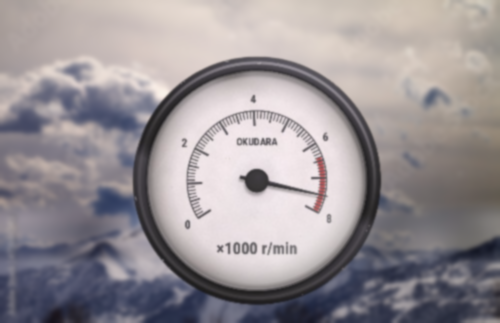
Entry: **7500** rpm
